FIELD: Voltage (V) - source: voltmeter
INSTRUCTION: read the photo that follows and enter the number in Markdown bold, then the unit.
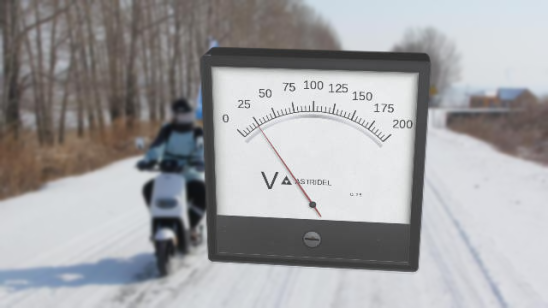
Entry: **25** V
